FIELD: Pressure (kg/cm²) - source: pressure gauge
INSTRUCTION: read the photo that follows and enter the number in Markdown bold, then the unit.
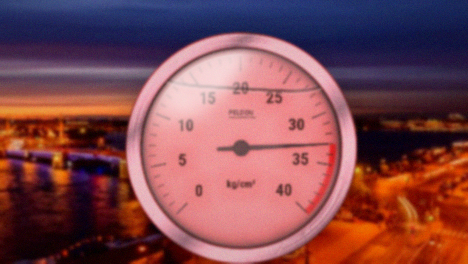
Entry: **33** kg/cm²
